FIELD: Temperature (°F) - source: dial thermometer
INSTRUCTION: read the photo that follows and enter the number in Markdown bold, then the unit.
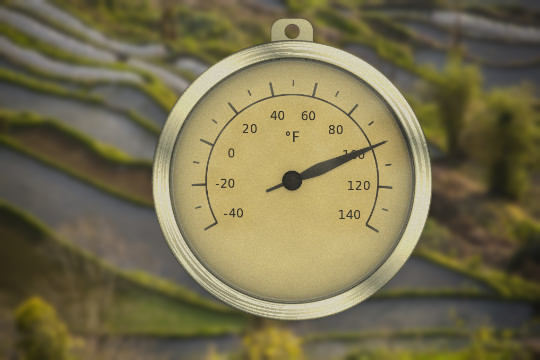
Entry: **100** °F
